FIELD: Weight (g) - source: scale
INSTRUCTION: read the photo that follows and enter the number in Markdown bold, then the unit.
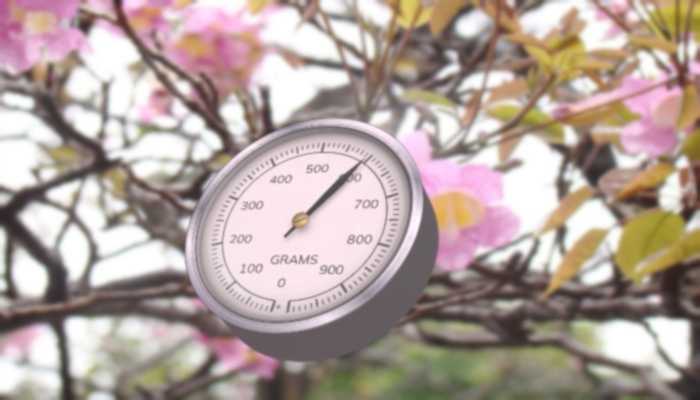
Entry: **600** g
